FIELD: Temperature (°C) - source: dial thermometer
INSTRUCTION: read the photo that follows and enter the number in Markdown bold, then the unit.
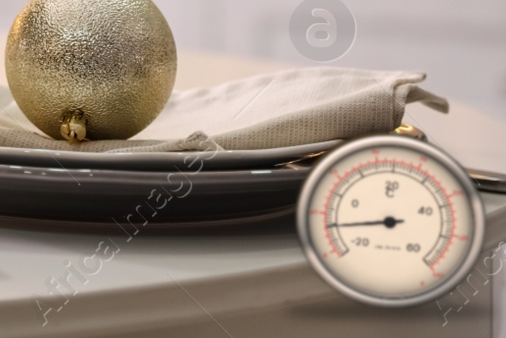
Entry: **-10** °C
